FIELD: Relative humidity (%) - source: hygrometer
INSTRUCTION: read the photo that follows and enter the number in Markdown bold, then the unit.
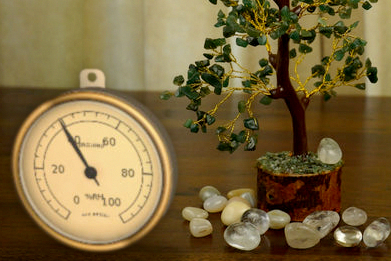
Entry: **40** %
